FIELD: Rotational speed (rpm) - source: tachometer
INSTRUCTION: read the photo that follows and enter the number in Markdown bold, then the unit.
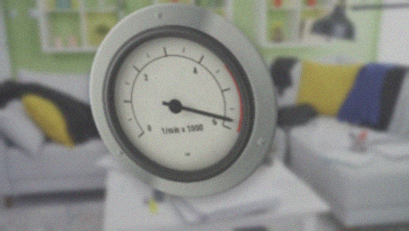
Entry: **5750** rpm
